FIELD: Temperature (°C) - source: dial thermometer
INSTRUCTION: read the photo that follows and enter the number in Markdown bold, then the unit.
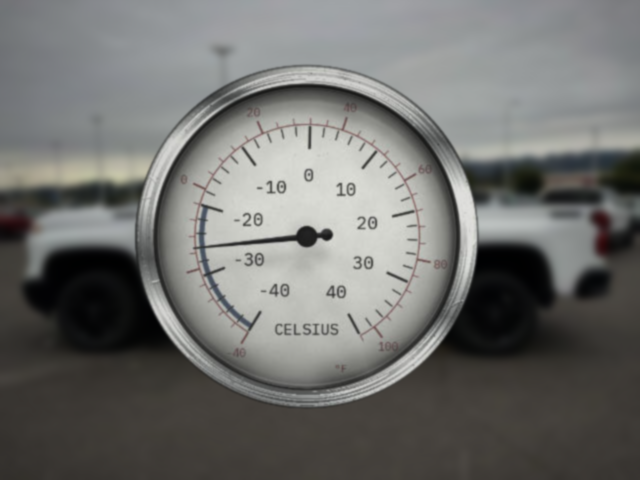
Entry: **-26** °C
